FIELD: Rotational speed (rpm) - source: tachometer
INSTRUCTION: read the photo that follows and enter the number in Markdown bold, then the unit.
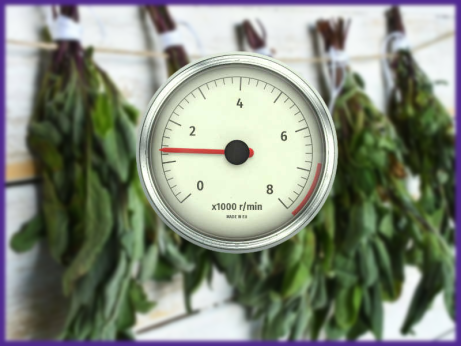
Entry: **1300** rpm
